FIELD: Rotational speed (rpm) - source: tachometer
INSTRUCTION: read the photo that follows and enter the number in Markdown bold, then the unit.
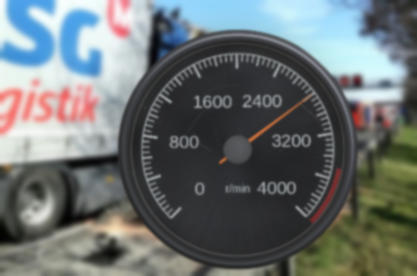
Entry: **2800** rpm
